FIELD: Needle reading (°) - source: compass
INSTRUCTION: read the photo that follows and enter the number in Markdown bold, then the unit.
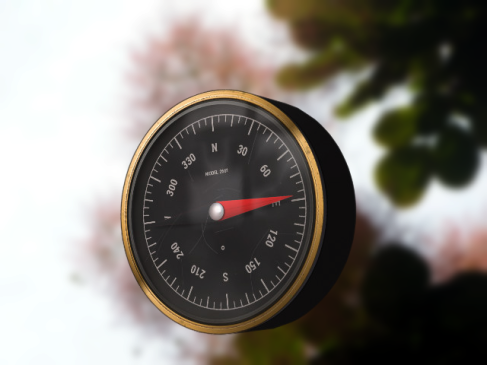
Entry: **87.5** °
